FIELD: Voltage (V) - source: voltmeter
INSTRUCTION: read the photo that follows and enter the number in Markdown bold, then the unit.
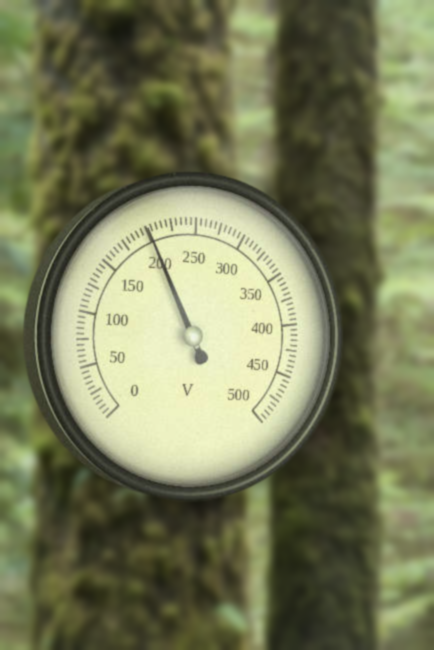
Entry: **200** V
